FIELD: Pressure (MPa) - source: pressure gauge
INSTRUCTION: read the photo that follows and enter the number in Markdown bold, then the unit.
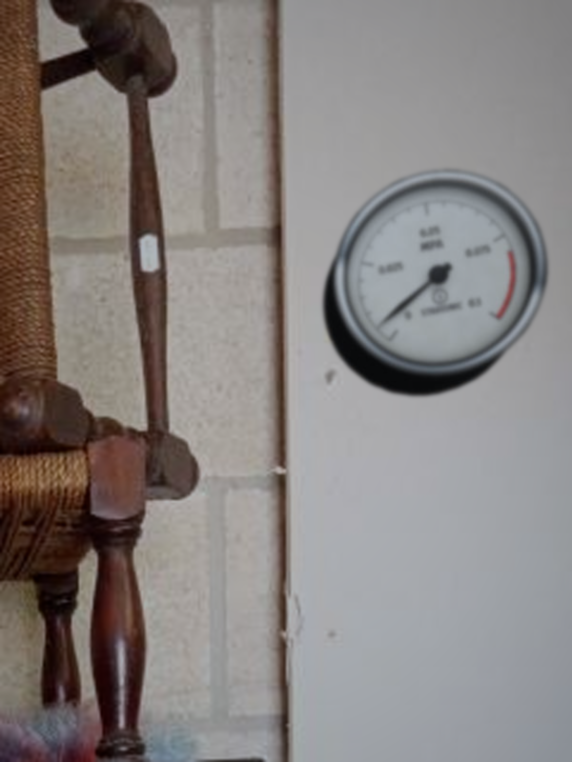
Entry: **0.005** MPa
